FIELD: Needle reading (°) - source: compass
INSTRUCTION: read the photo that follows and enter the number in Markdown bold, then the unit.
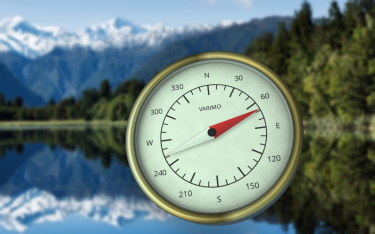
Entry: **70** °
